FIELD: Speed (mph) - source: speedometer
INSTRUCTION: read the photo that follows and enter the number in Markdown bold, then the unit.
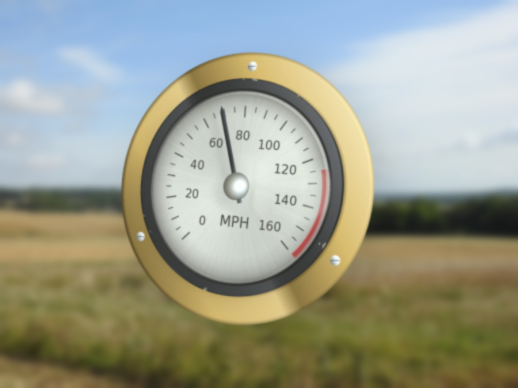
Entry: **70** mph
